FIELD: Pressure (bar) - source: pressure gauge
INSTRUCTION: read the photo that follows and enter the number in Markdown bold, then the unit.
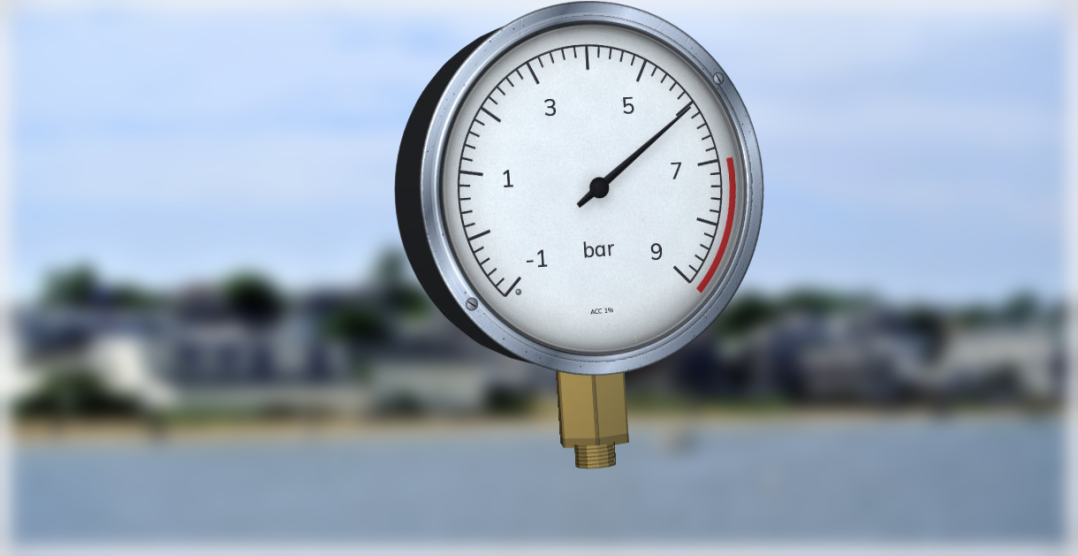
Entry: **6** bar
